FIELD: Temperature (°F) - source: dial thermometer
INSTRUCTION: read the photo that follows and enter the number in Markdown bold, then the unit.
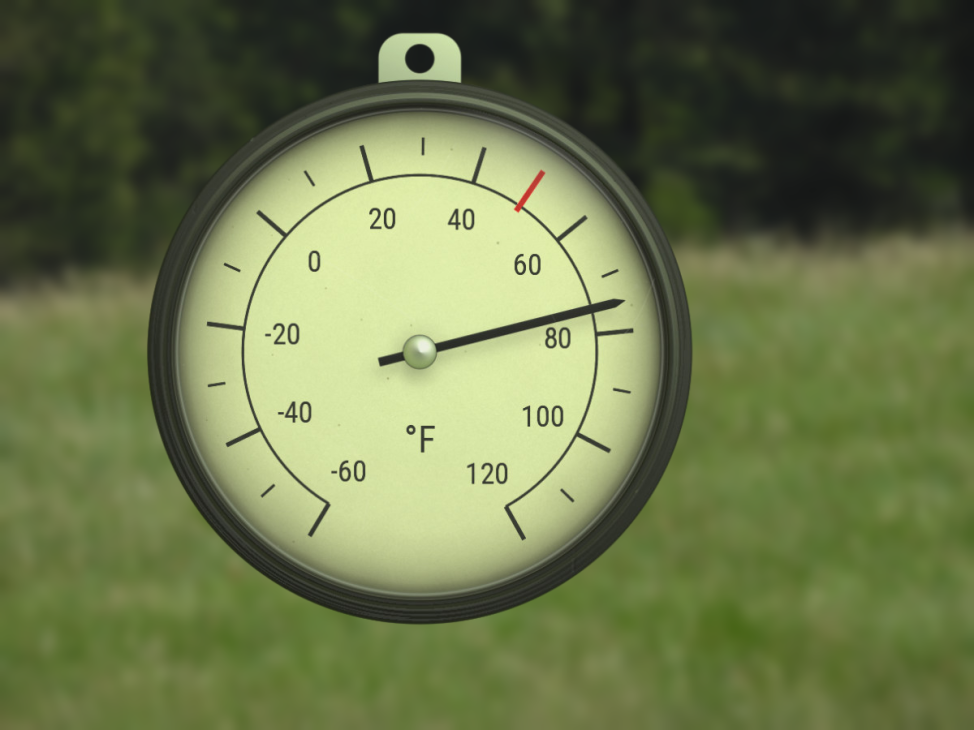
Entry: **75** °F
